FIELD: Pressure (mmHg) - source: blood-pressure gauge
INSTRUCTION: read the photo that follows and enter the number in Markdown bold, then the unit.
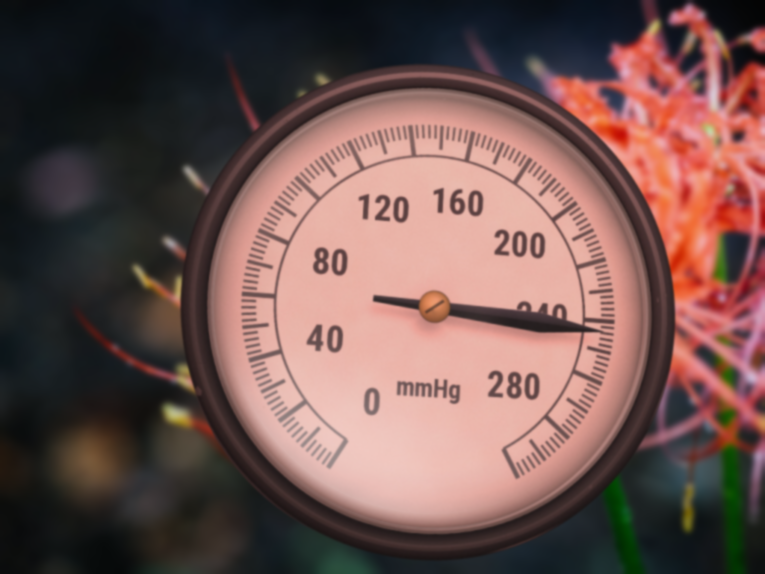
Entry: **244** mmHg
